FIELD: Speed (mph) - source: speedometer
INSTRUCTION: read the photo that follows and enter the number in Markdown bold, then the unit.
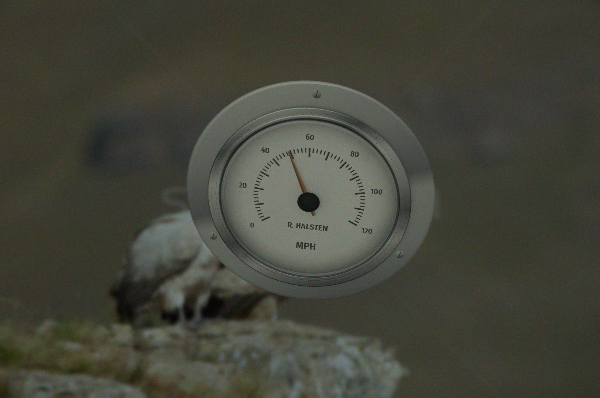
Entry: **50** mph
